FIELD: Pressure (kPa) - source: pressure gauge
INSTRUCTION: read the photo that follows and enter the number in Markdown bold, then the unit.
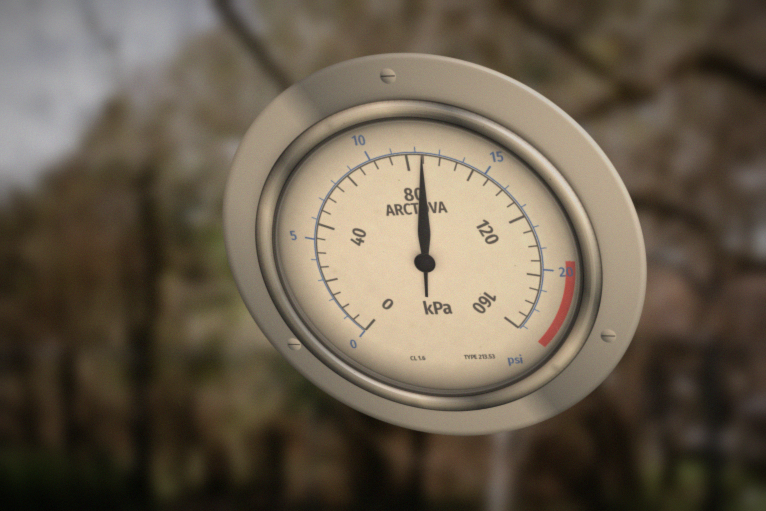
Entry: **85** kPa
